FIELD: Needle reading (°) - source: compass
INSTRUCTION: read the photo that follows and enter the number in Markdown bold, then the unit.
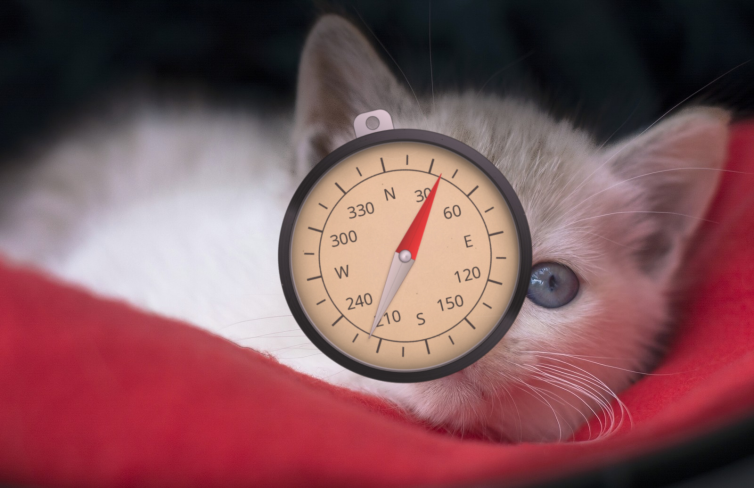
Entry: **37.5** °
